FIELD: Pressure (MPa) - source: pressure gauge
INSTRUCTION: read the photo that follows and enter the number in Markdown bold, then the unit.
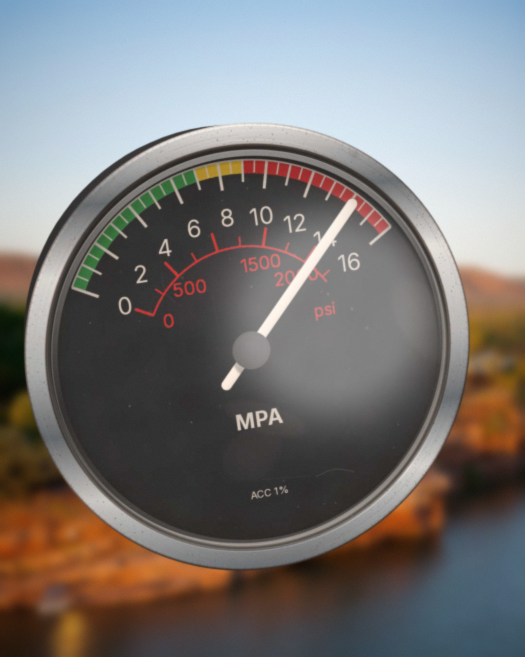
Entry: **14** MPa
